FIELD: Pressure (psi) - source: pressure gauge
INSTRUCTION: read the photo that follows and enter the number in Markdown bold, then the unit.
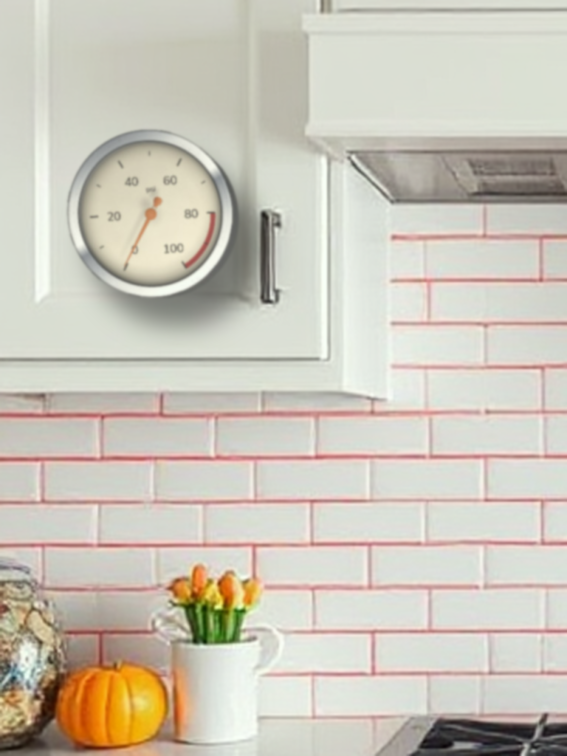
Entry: **0** psi
